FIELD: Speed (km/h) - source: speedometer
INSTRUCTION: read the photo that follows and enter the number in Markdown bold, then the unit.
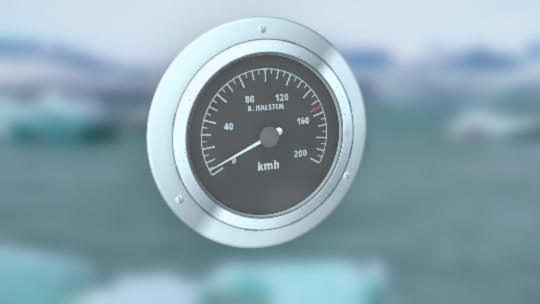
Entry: **5** km/h
